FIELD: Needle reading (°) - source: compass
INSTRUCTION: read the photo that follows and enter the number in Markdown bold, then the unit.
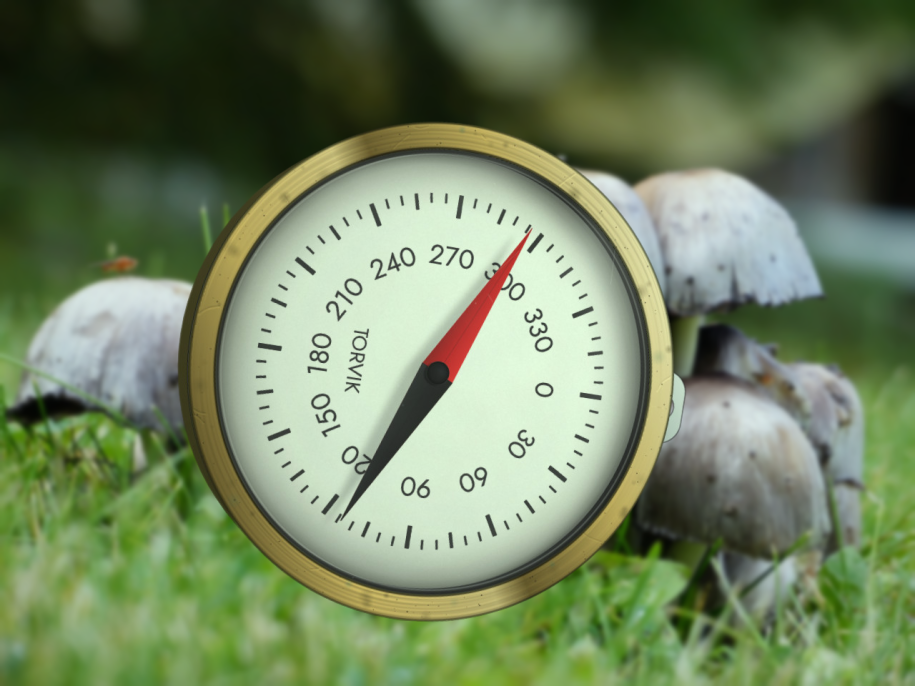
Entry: **295** °
